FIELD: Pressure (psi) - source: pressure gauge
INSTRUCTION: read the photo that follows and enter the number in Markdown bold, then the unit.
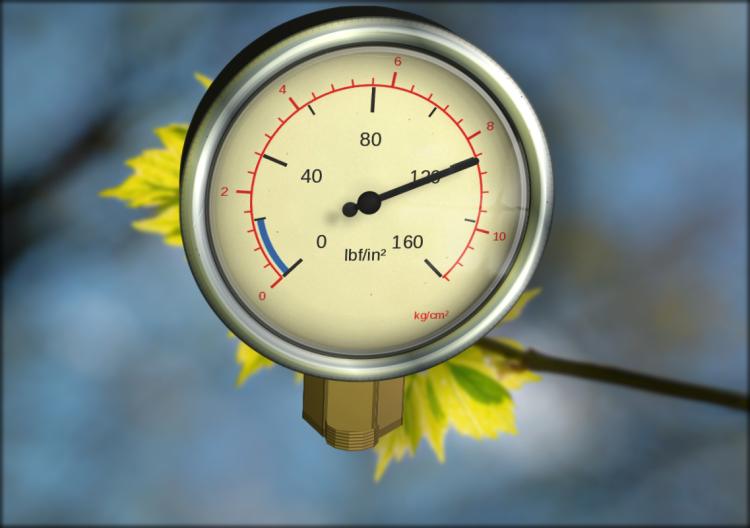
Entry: **120** psi
